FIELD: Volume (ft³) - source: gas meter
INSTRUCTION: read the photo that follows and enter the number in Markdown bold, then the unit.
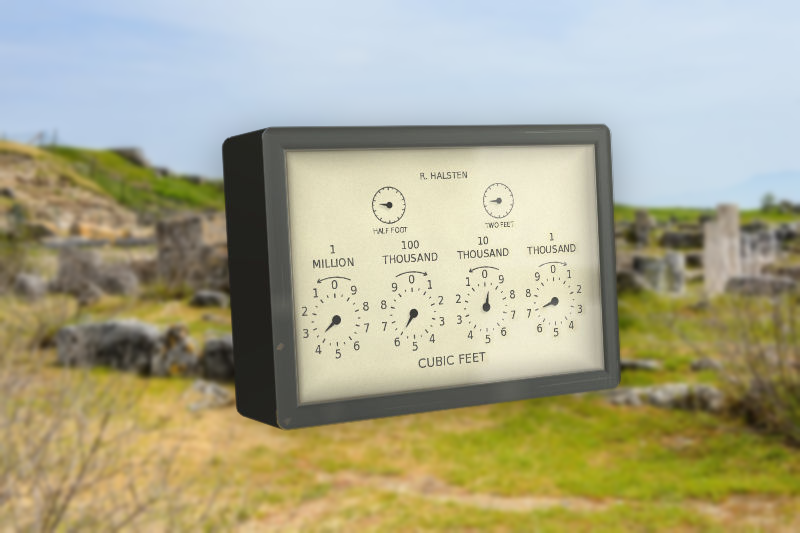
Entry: **359700** ft³
